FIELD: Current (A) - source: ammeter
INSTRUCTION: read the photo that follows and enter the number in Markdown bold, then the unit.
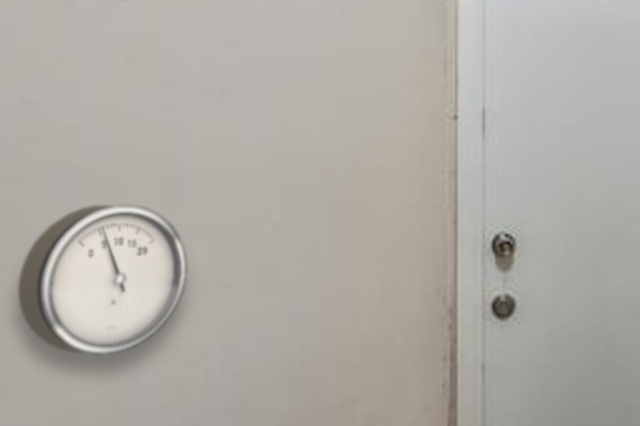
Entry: **5** A
